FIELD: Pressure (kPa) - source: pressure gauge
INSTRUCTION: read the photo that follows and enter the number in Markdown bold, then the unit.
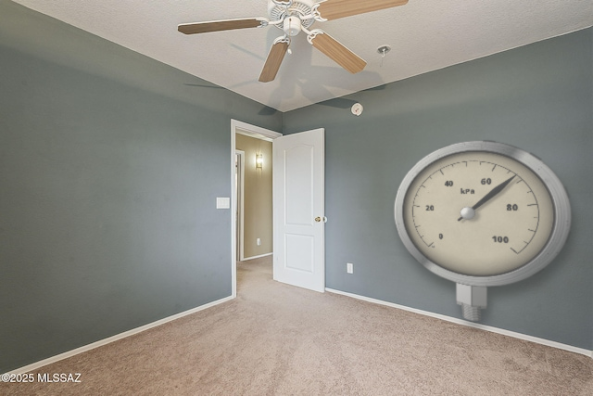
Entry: **67.5** kPa
